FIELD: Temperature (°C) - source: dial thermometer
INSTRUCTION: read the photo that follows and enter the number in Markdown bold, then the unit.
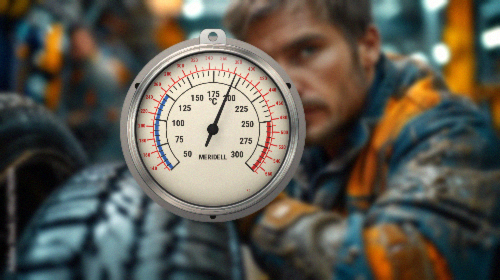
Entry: **195** °C
